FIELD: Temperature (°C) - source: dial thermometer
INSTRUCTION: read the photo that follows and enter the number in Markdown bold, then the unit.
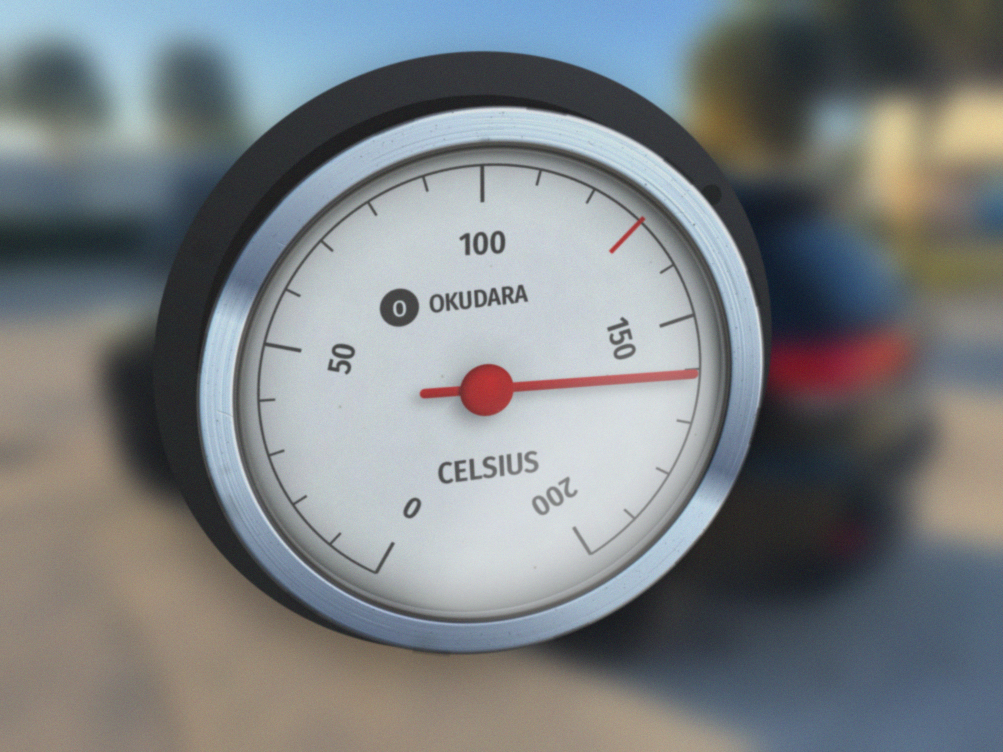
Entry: **160** °C
